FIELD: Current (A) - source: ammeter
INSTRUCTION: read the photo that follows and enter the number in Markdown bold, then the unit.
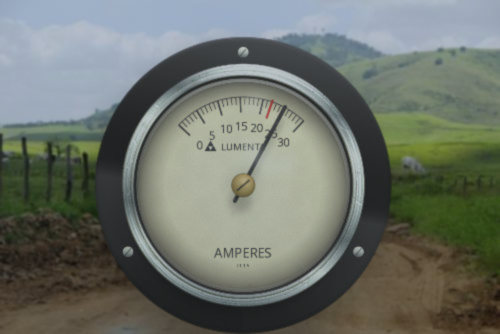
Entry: **25** A
